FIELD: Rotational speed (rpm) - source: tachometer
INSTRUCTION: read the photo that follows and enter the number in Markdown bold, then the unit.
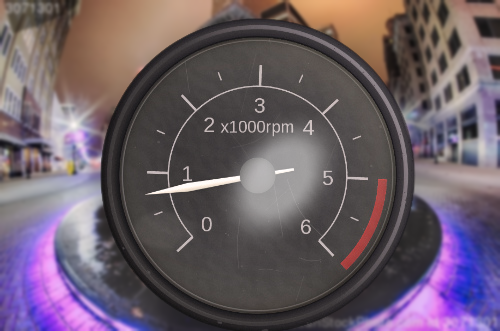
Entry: **750** rpm
